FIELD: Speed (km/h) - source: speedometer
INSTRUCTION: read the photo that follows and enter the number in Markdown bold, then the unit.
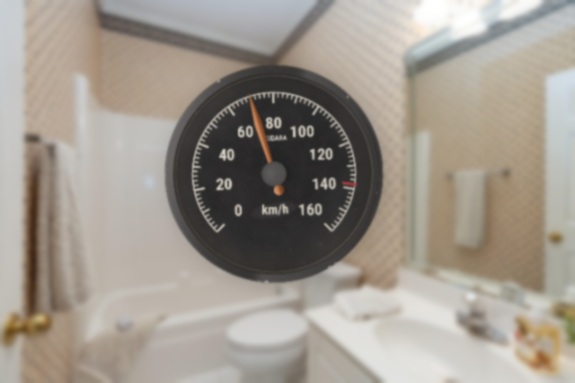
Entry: **70** km/h
